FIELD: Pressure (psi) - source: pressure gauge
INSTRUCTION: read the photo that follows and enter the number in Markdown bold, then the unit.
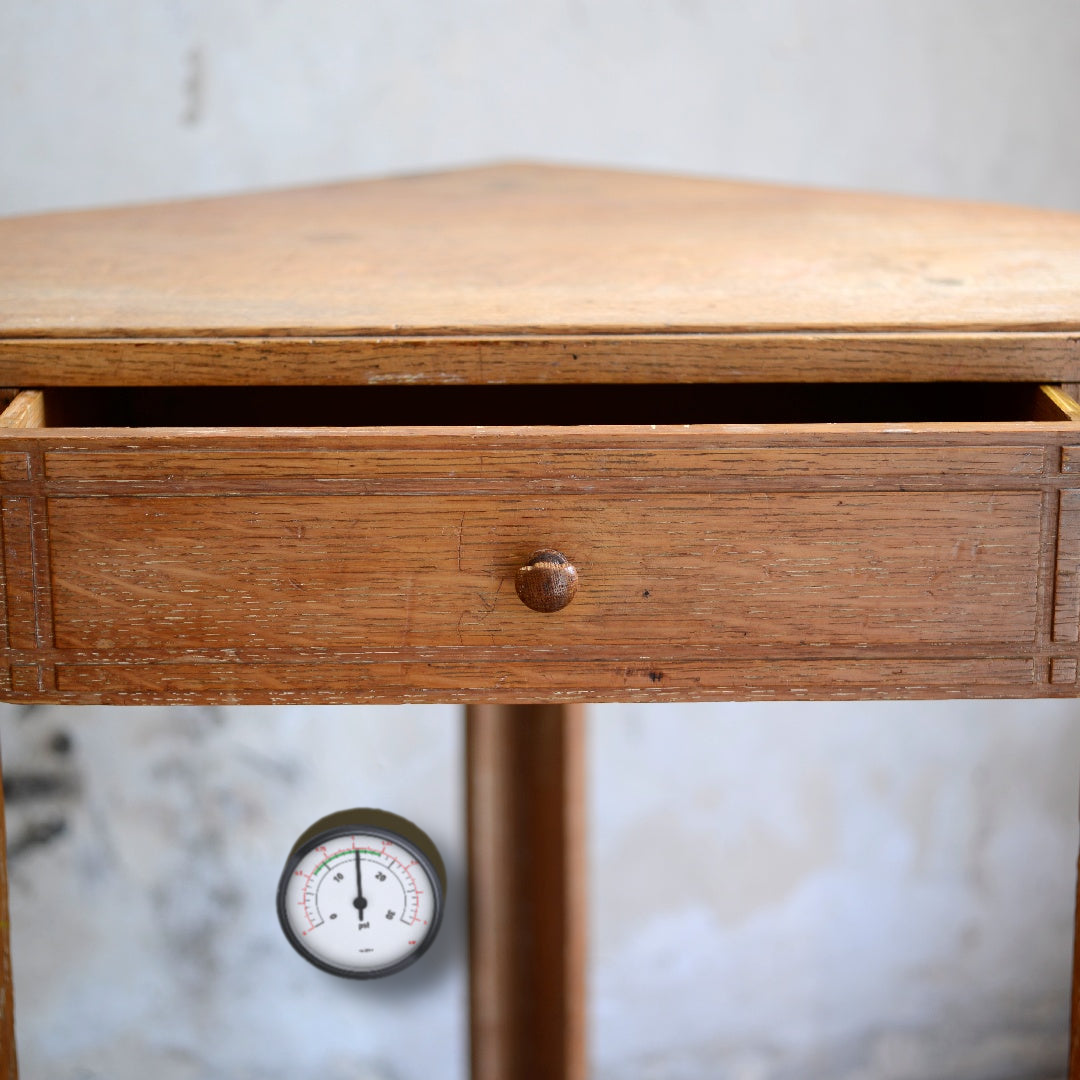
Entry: **15** psi
